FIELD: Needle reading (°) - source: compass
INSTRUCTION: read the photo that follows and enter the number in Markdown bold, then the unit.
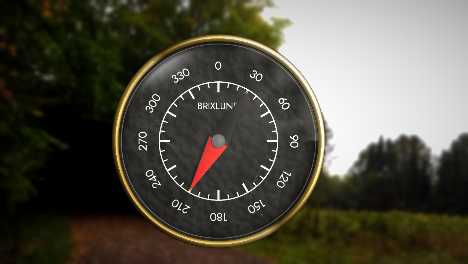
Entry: **210** °
